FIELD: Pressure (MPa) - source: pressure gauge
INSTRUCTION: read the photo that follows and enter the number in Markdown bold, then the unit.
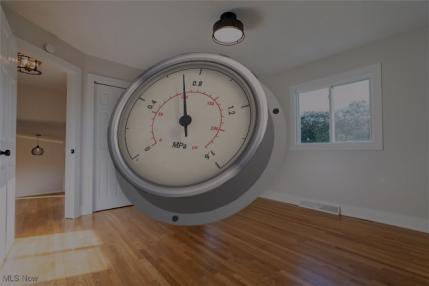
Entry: **0.7** MPa
